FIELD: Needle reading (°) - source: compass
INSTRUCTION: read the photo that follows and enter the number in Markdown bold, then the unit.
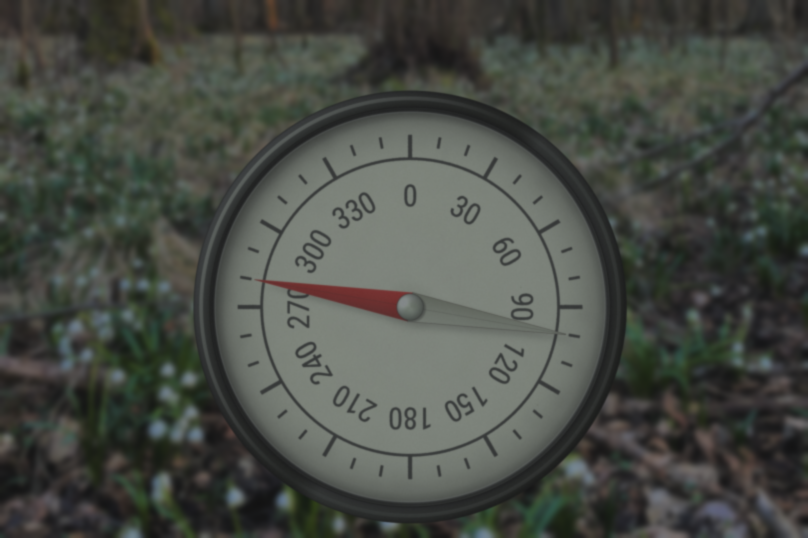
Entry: **280** °
